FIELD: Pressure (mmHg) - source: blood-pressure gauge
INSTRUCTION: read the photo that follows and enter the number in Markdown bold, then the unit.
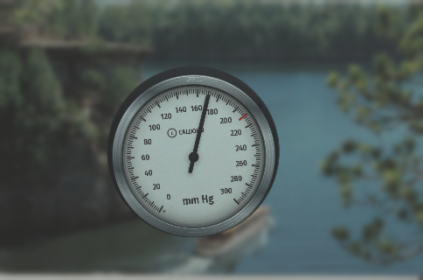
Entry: **170** mmHg
